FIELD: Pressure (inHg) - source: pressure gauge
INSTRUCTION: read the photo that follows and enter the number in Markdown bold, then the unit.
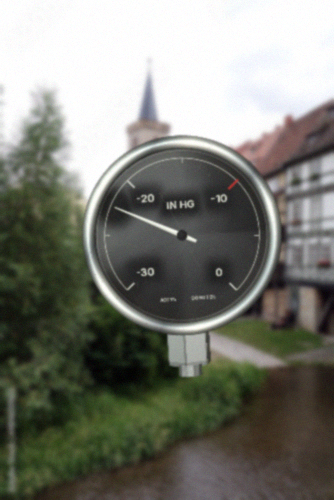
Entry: **-22.5** inHg
